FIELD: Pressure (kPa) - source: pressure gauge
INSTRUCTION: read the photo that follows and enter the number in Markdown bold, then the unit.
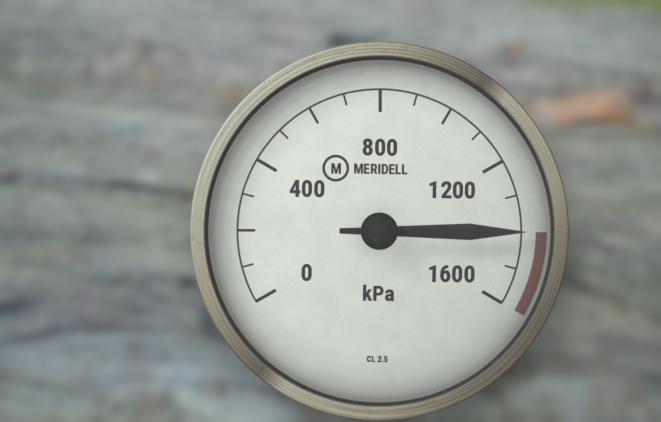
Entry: **1400** kPa
